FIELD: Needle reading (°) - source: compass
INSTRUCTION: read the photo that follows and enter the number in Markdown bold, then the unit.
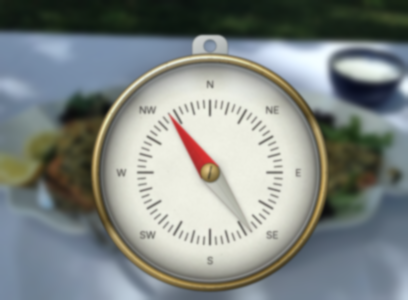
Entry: **325** °
